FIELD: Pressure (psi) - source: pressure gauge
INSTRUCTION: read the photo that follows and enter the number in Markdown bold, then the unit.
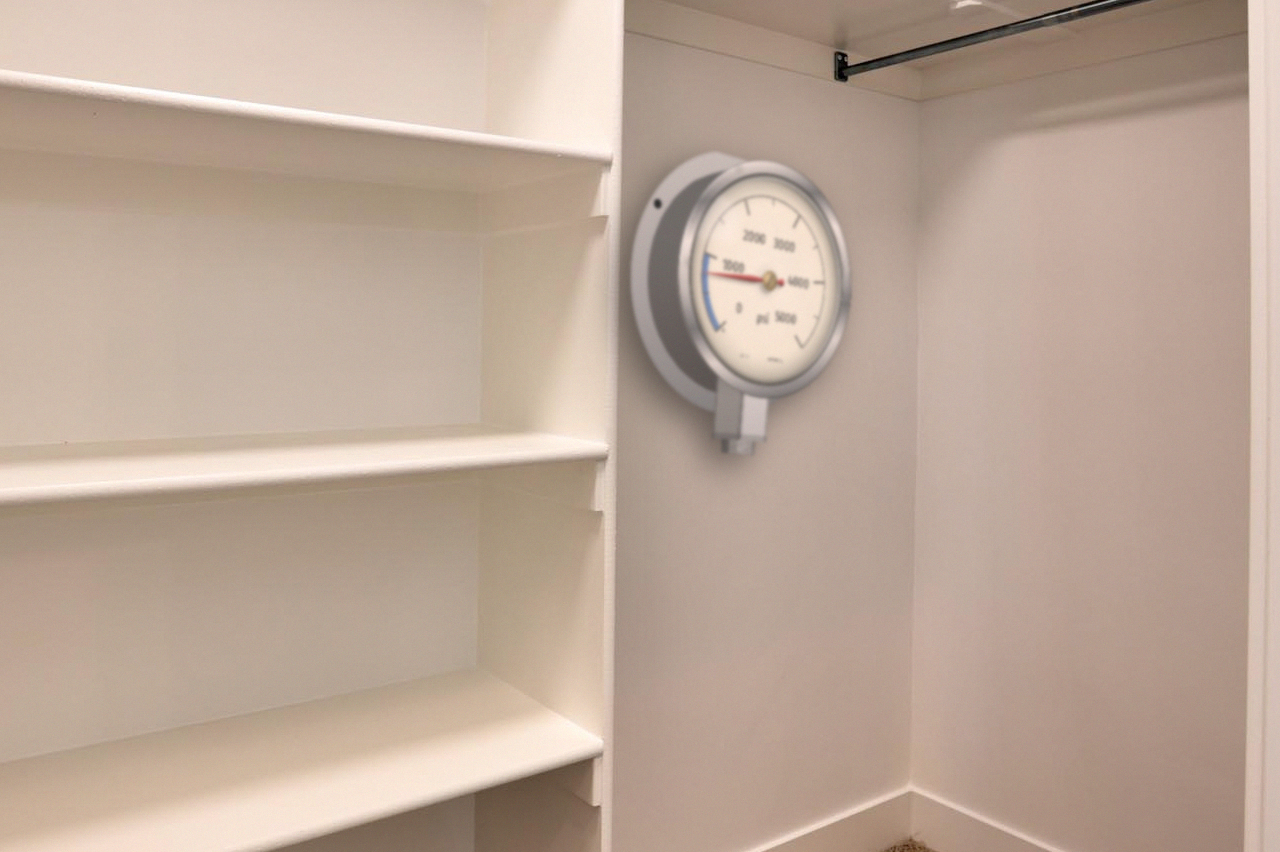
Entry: **750** psi
